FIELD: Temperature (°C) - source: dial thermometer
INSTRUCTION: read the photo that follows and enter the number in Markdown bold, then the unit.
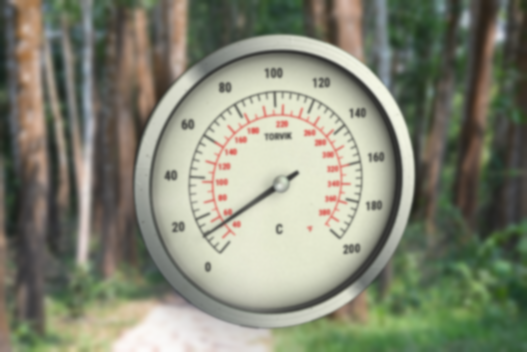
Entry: **12** °C
